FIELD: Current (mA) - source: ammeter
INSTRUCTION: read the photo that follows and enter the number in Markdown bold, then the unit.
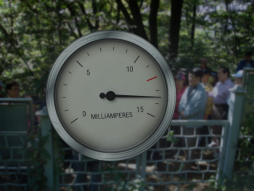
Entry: **13.5** mA
